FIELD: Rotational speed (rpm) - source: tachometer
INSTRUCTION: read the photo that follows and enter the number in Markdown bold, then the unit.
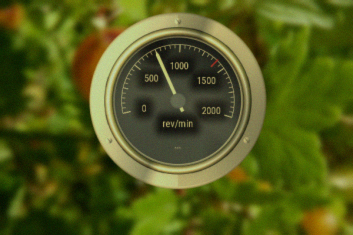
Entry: **750** rpm
